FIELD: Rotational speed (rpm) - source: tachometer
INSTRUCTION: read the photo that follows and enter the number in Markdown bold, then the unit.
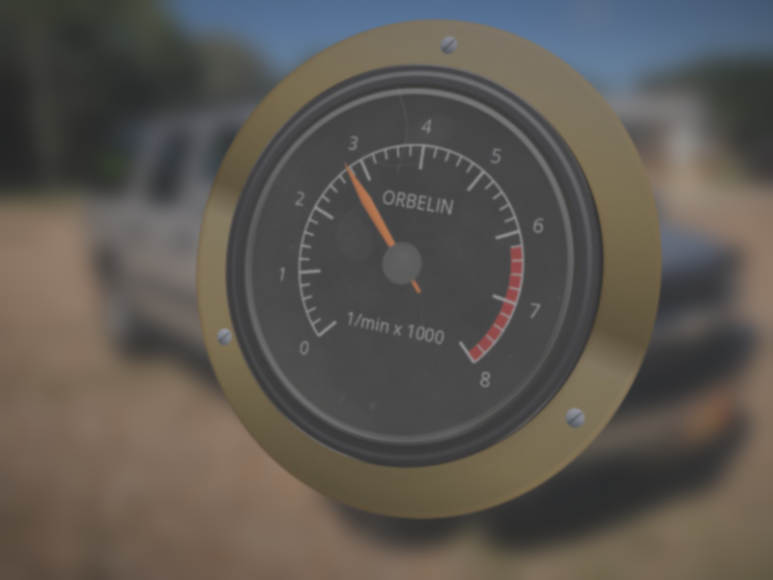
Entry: **2800** rpm
